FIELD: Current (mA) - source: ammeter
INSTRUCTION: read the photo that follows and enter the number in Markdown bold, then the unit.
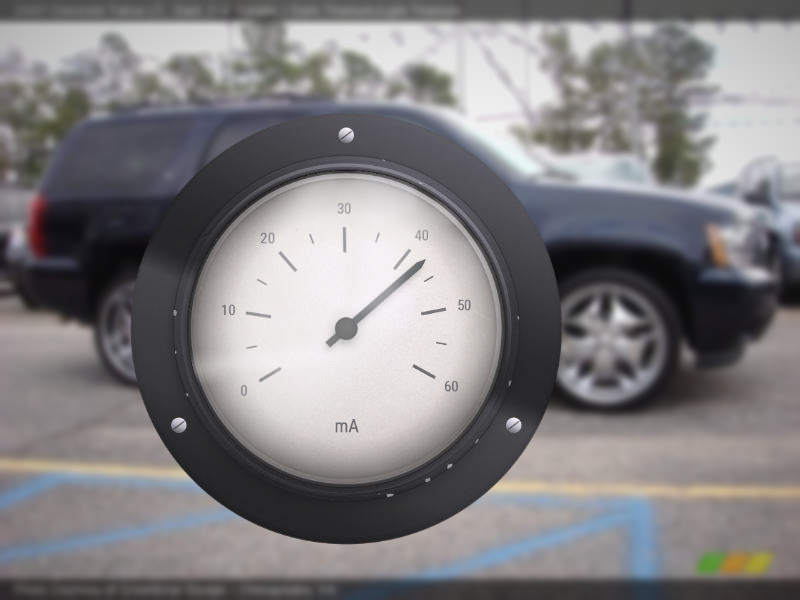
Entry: **42.5** mA
